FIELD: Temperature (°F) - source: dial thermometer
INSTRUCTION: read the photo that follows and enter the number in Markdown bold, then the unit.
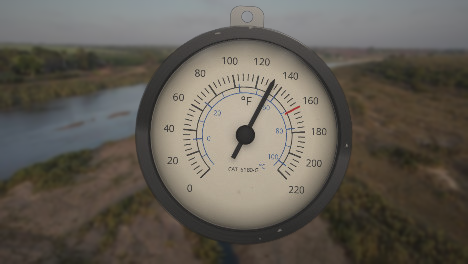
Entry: **132** °F
